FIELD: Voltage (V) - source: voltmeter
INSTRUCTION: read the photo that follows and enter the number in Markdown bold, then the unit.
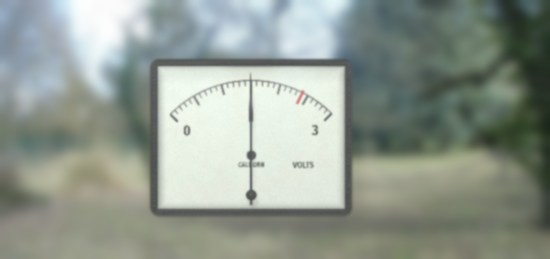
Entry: **1.5** V
